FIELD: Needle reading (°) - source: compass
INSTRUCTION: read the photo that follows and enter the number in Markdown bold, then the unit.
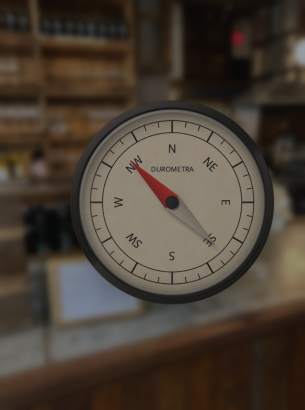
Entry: **315** °
